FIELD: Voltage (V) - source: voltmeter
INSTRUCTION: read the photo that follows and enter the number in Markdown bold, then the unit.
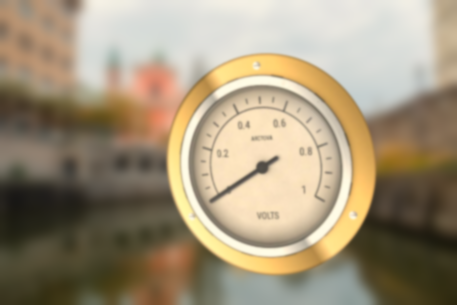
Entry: **0** V
